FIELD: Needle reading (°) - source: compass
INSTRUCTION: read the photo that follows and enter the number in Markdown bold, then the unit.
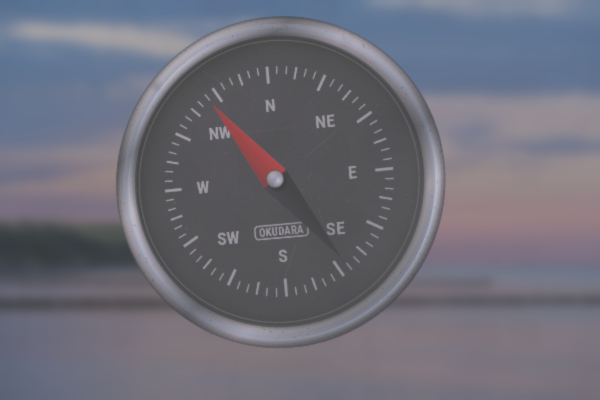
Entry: **325** °
